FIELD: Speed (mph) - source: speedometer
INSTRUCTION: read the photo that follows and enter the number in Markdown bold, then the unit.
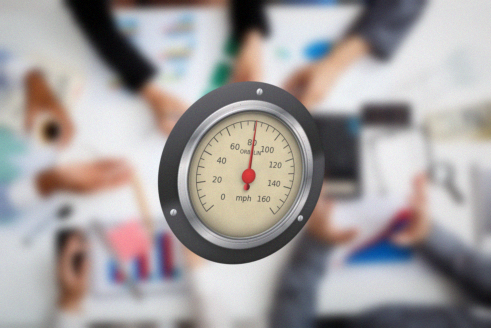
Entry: **80** mph
